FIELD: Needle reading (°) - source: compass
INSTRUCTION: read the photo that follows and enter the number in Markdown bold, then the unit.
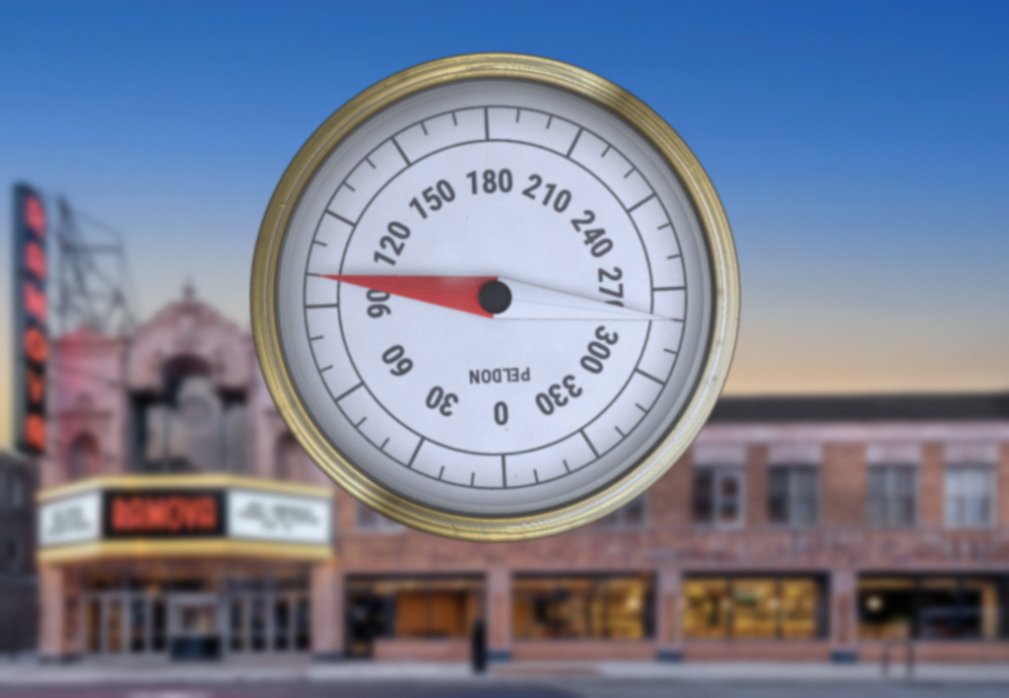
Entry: **100** °
